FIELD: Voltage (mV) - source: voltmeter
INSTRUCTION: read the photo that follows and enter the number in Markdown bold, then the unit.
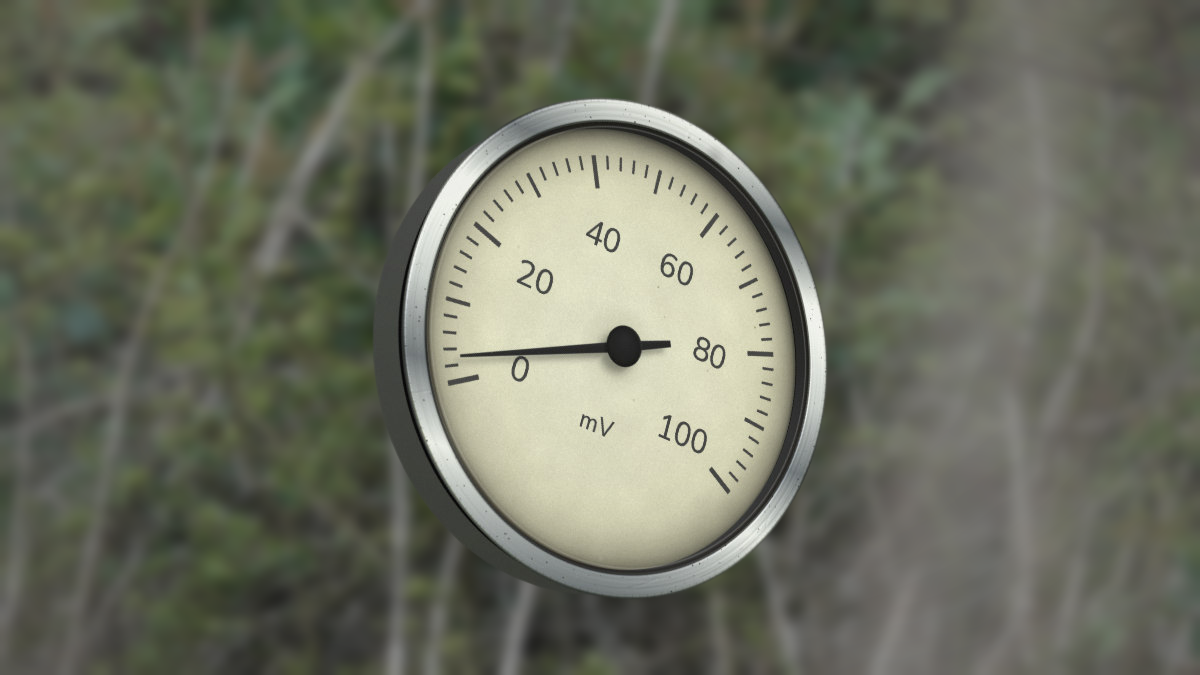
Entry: **3** mV
